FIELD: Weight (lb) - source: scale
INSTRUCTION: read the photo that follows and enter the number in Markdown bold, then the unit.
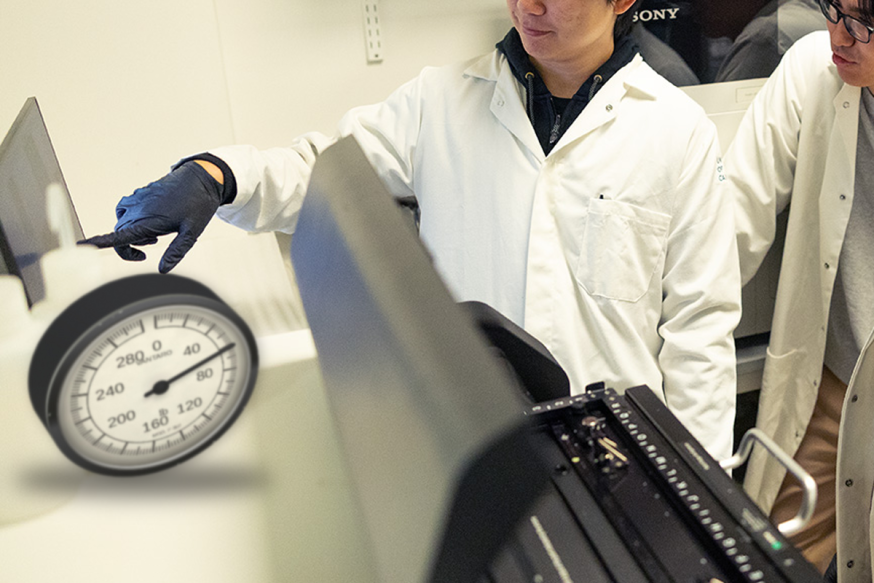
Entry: **60** lb
